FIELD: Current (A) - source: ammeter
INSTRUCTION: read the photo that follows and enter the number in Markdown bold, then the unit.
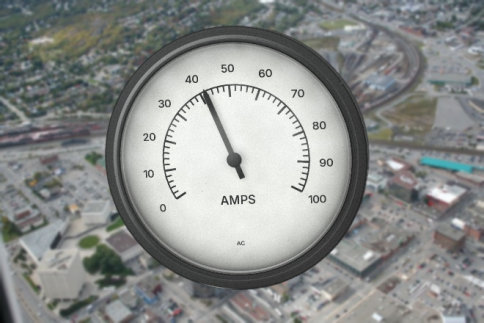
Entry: **42** A
